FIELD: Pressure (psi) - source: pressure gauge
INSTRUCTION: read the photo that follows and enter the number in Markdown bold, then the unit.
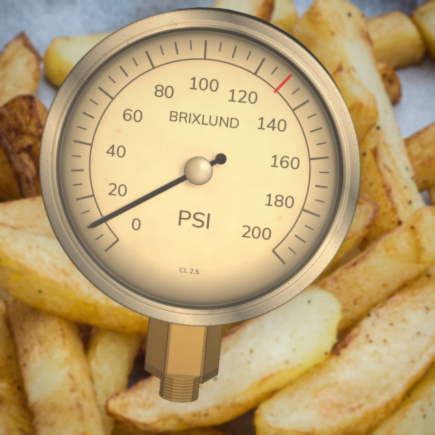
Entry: **10** psi
